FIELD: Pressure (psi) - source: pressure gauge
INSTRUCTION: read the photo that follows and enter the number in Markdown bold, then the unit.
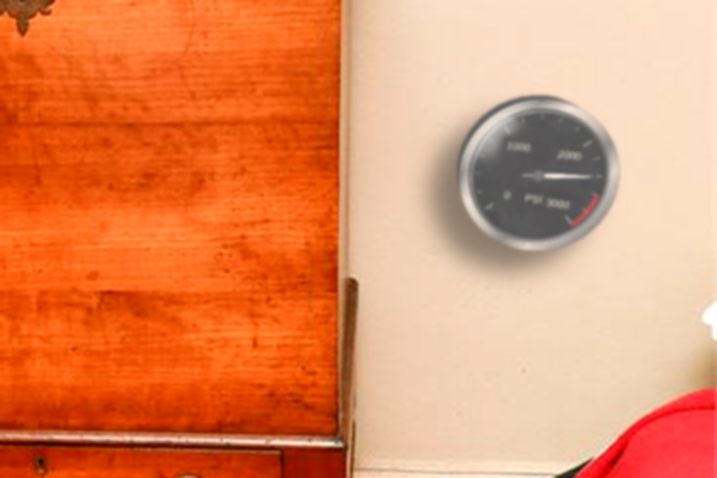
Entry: **2400** psi
